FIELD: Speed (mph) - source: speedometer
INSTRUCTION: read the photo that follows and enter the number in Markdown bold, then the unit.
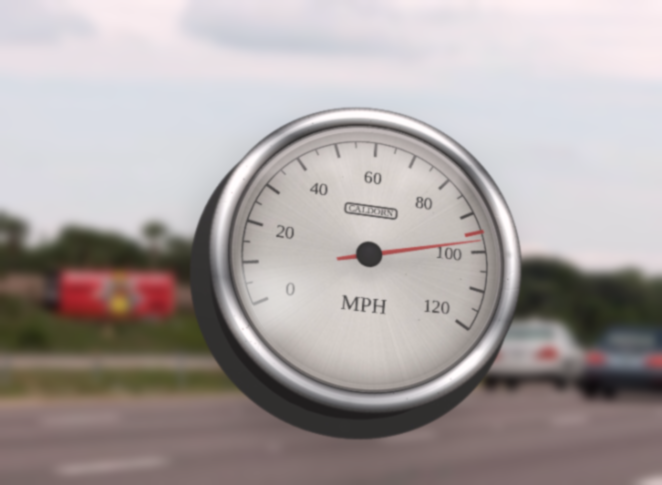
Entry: **97.5** mph
